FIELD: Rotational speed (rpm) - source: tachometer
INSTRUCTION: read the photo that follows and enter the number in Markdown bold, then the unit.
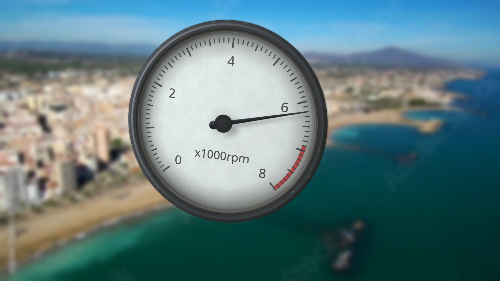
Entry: **6200** rpm
